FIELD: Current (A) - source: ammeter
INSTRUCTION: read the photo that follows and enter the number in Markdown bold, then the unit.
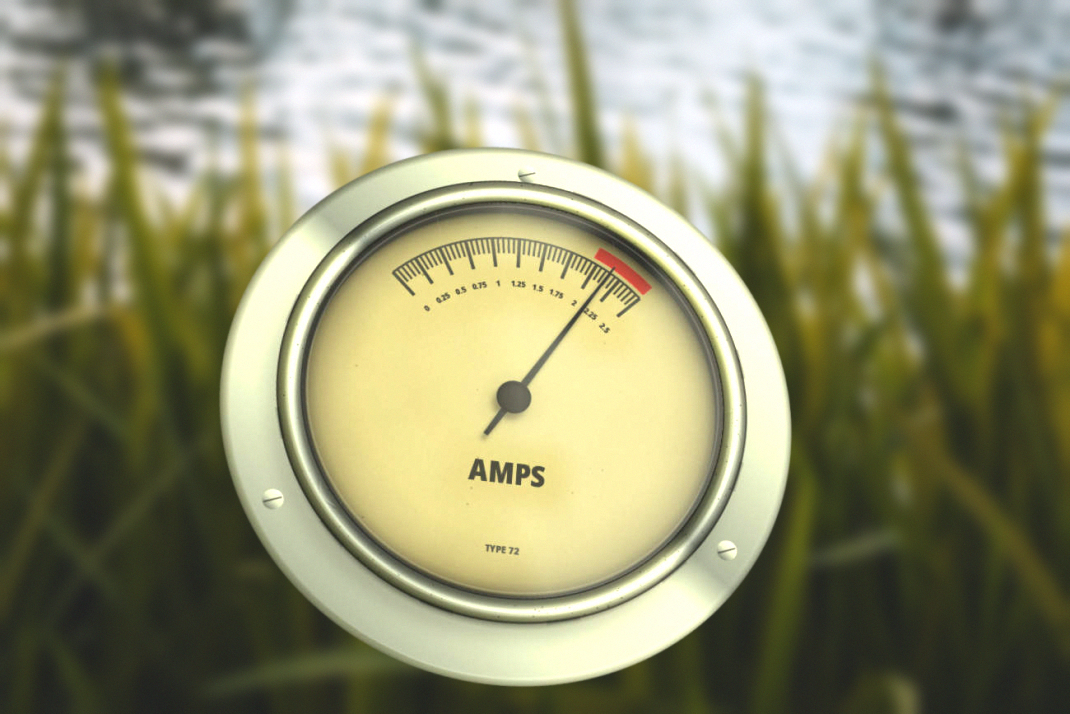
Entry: **2.15** A
